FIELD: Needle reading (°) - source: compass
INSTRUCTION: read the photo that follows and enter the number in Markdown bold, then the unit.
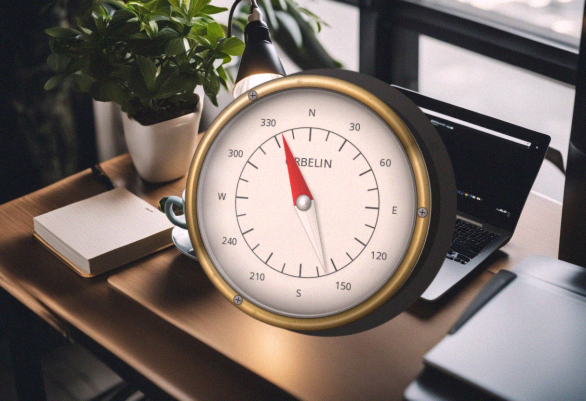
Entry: **337.5** °
